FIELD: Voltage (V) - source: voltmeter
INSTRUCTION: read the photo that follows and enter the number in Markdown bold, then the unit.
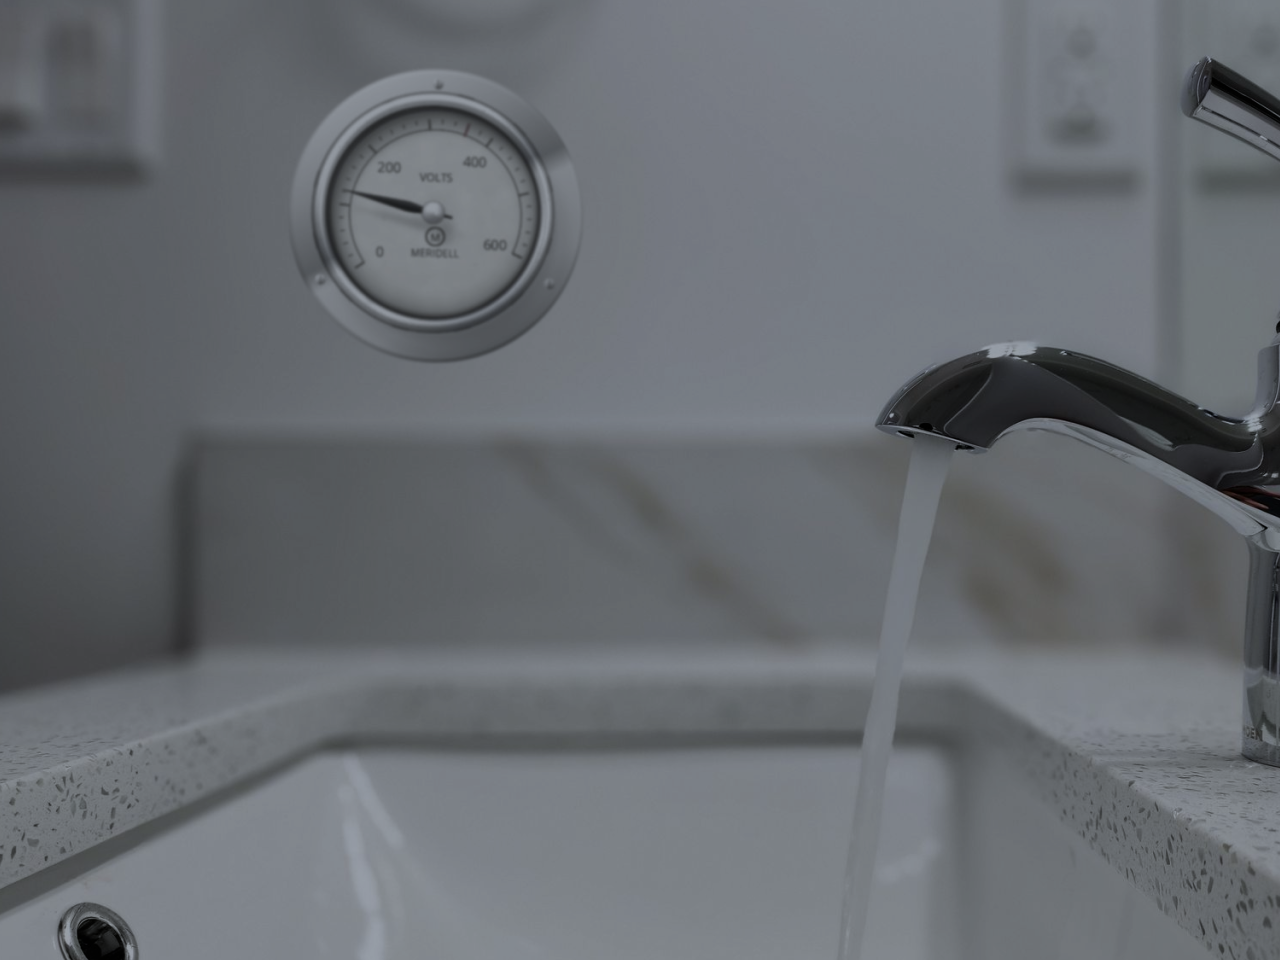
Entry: **120** V
